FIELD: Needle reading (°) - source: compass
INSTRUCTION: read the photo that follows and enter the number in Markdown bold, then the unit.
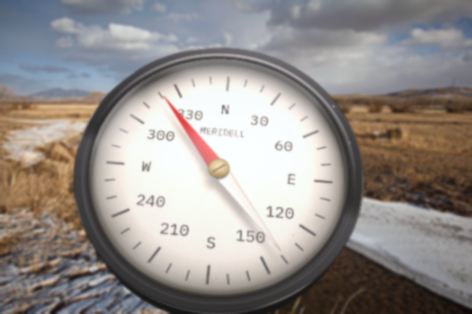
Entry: **320** °
